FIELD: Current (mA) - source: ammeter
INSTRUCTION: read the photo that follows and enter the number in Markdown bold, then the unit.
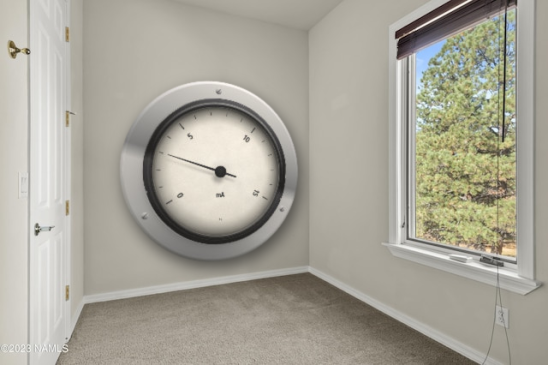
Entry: **3** mA
